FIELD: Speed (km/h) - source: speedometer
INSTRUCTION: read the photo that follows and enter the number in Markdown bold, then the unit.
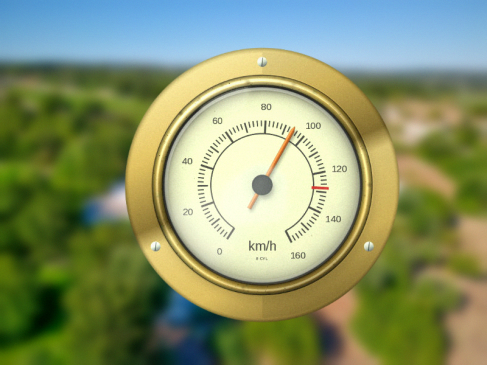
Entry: **94** km/h
